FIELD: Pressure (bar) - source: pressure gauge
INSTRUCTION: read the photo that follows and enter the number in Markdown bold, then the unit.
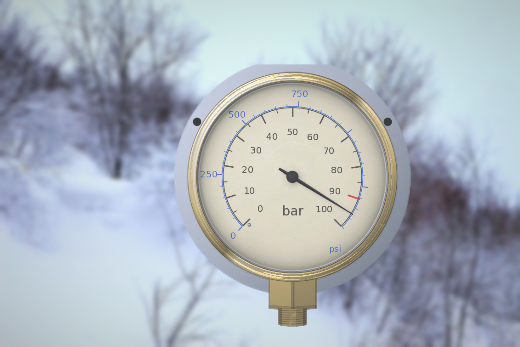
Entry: **95** bar
